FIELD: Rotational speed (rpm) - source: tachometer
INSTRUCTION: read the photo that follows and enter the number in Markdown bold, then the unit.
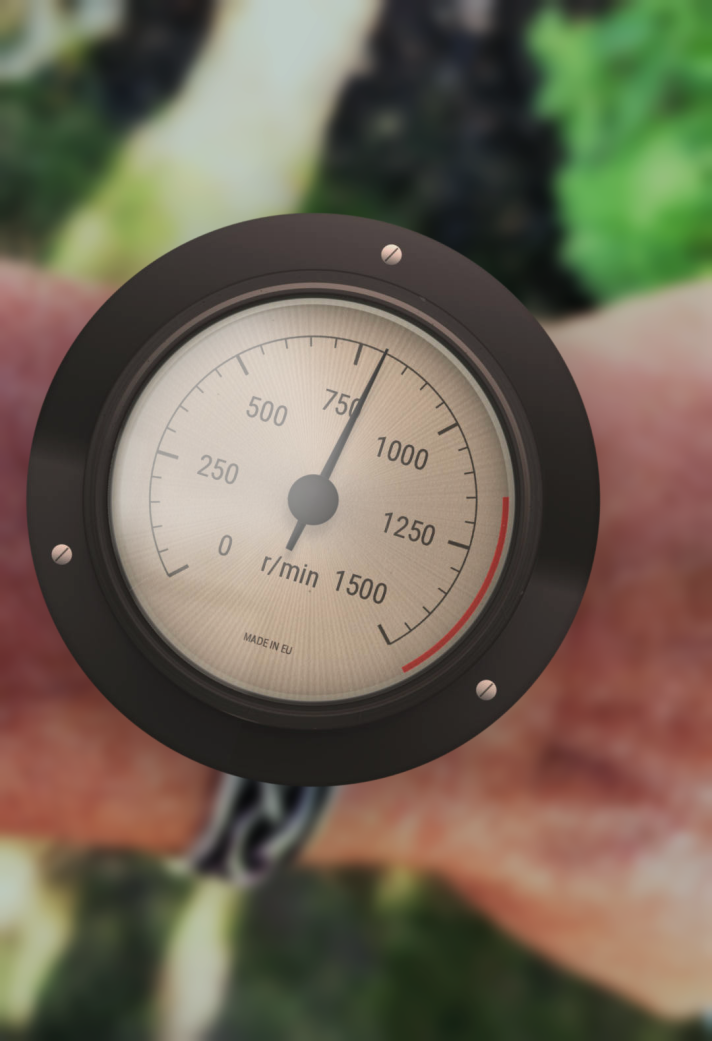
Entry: **800** rpm
